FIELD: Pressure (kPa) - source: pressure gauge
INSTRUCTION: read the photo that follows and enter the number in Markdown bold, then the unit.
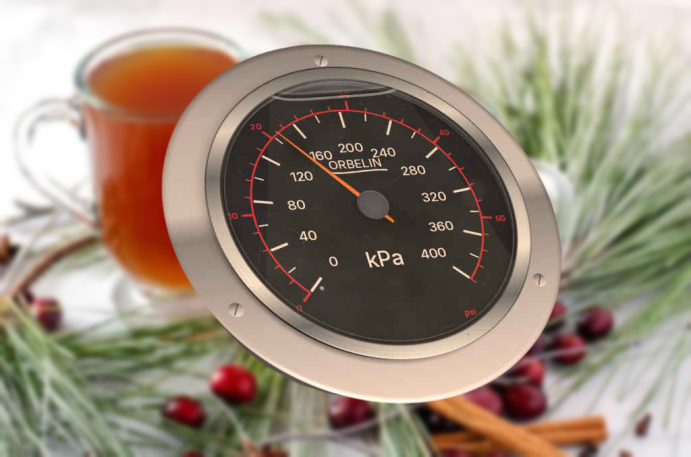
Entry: **140** kPa
